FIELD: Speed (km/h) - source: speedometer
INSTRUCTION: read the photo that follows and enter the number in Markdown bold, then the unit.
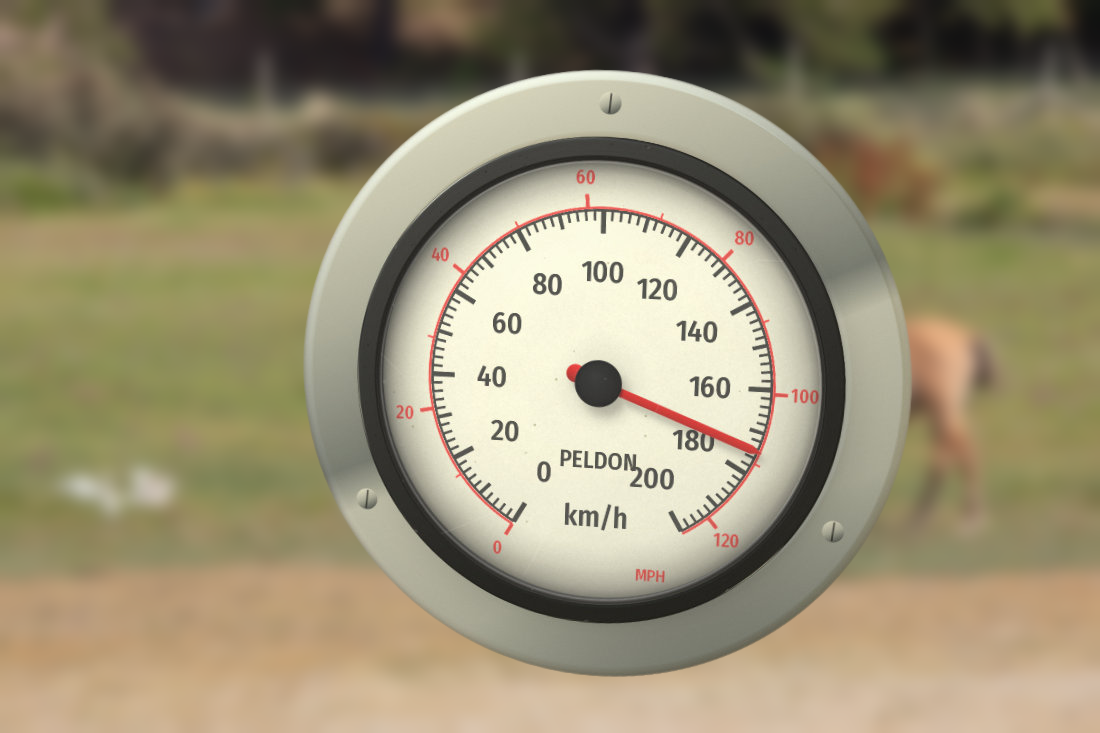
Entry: **174** km/h
